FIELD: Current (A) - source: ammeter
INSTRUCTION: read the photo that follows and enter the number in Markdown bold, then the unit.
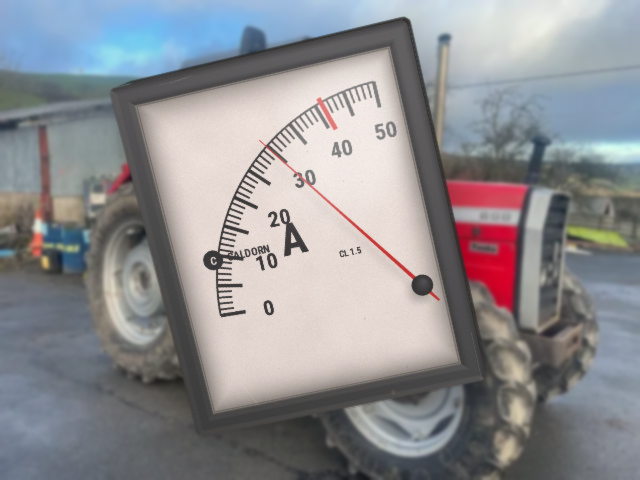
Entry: **30** A
